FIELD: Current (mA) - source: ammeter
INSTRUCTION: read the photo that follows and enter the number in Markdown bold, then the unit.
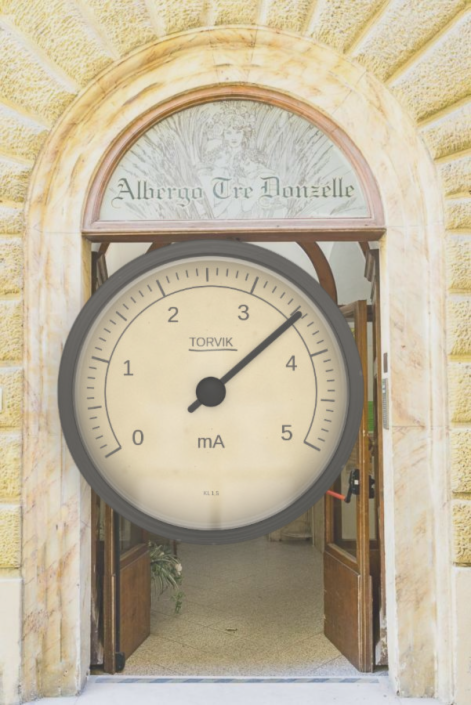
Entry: **3.55** mA
